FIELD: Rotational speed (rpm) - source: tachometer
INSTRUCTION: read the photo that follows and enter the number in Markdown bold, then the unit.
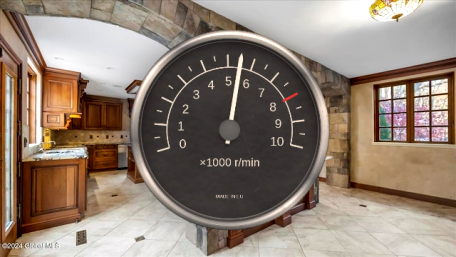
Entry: **5500** rpm
